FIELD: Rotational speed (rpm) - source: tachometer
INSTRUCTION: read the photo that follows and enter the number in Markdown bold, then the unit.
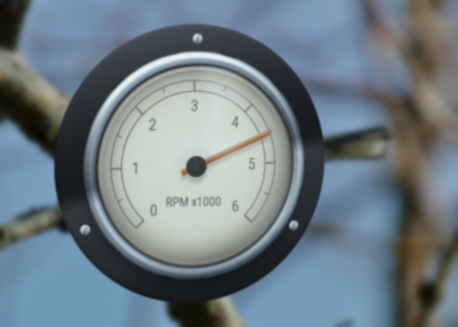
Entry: **4500** rpm
